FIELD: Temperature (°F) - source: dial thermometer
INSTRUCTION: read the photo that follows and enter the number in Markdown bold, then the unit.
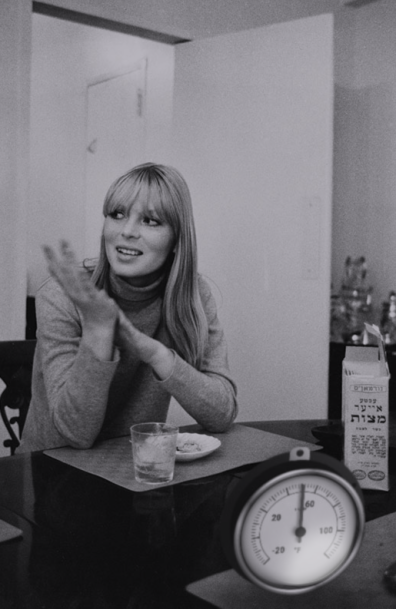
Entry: **50** °F
